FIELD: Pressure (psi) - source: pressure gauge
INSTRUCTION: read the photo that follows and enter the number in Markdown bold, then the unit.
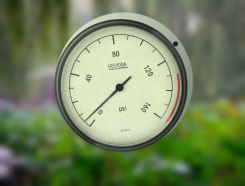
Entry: **5** psi
